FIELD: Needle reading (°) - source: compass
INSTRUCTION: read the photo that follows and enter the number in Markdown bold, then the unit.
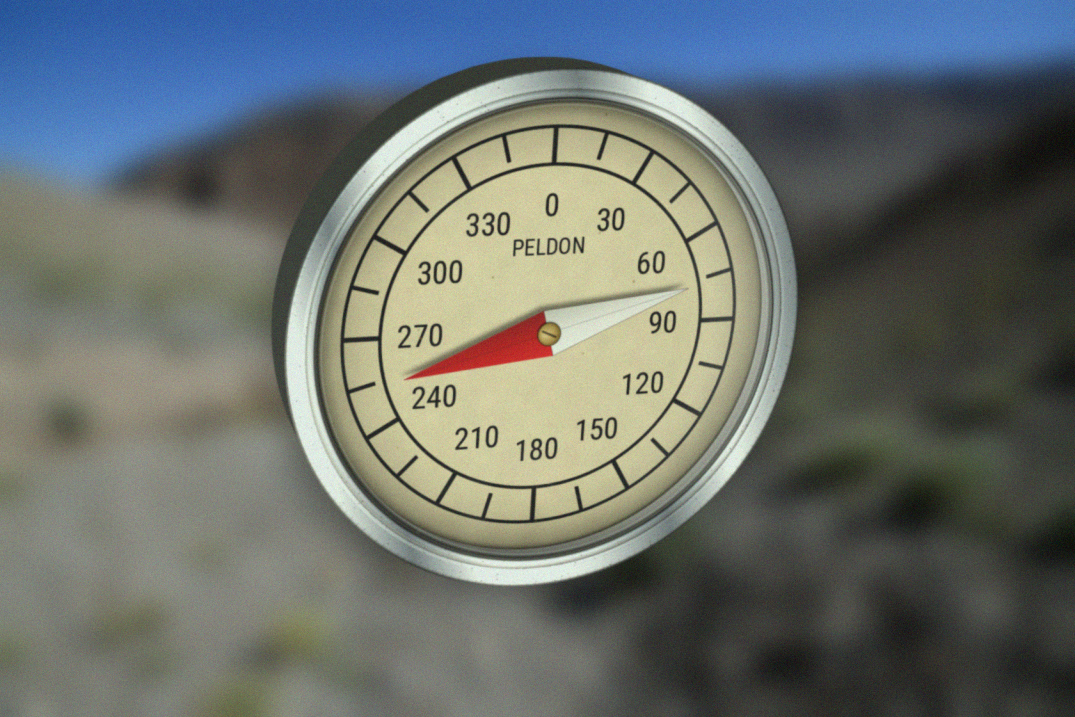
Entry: **255** °
